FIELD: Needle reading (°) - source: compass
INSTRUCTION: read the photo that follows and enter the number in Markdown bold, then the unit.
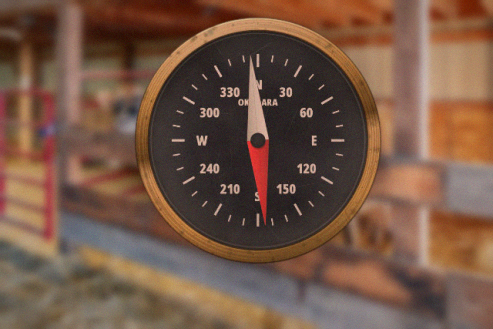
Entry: **175** °
